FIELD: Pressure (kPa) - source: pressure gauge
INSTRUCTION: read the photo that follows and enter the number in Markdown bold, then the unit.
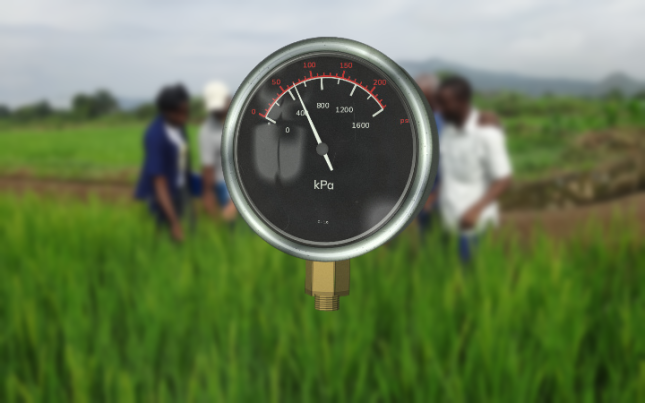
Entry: **500** kPa
